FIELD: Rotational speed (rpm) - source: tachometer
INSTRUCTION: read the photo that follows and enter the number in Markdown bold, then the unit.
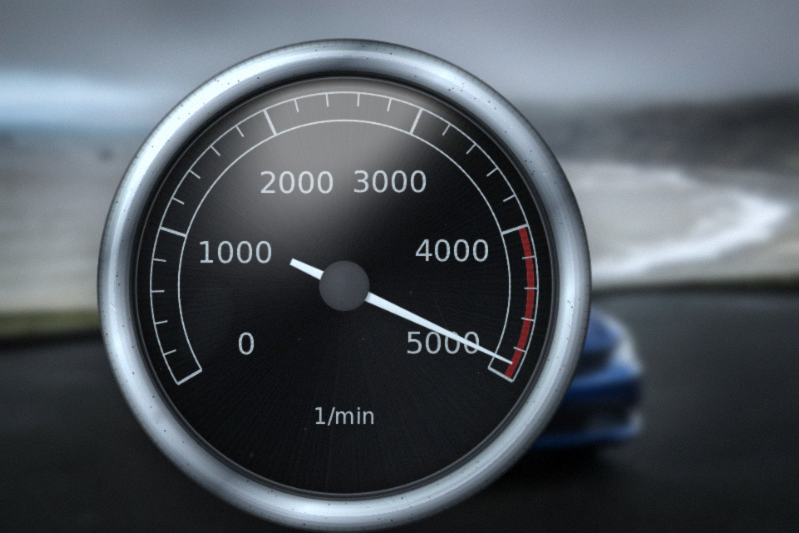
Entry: **4900** rpm
